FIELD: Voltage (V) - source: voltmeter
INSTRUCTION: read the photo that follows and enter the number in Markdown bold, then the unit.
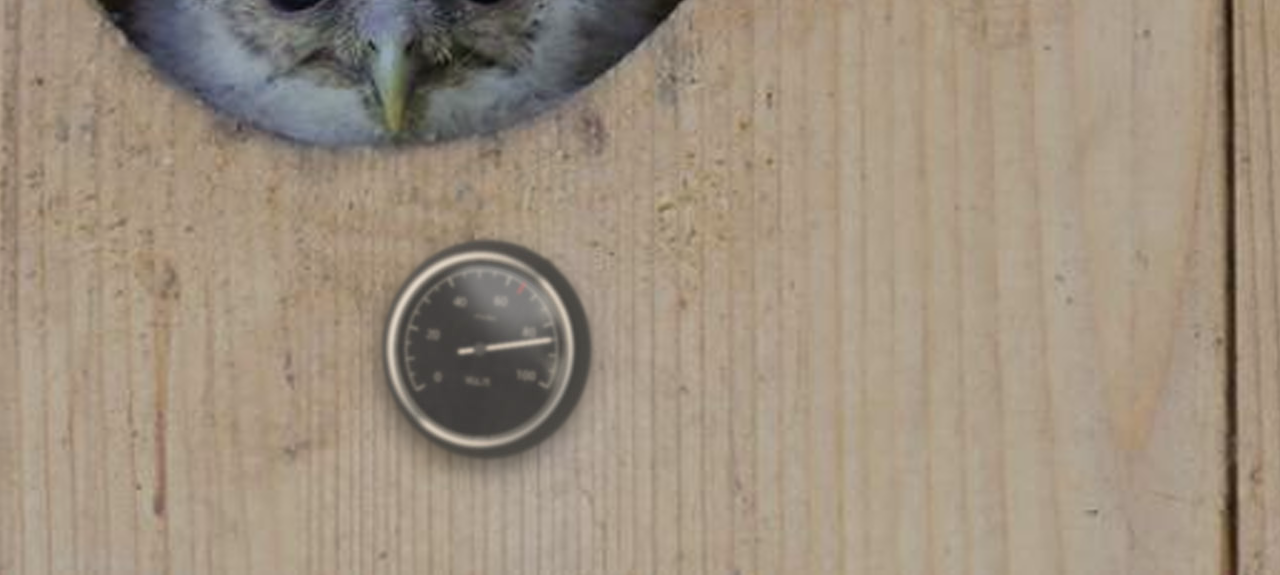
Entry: **85** V
